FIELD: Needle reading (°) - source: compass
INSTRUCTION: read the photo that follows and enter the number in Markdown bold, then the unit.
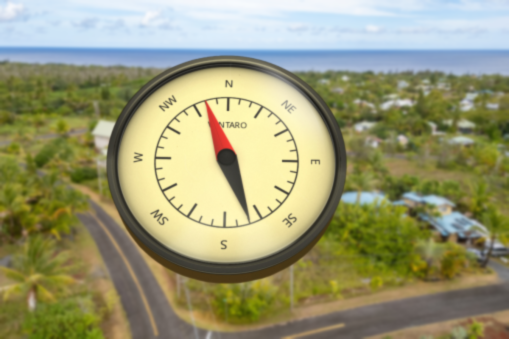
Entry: **340** °
